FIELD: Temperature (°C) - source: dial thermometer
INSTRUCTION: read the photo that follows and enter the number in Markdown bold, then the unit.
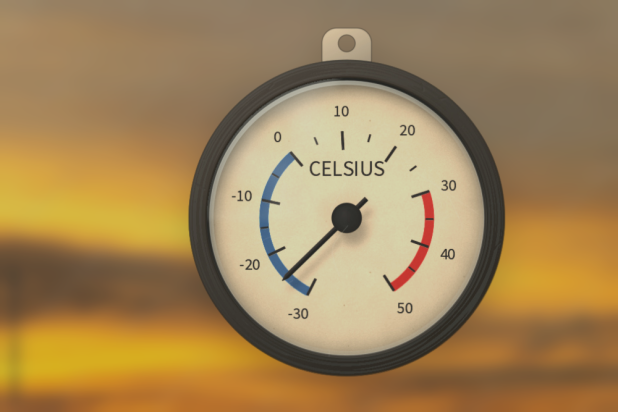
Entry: **-25** °C
